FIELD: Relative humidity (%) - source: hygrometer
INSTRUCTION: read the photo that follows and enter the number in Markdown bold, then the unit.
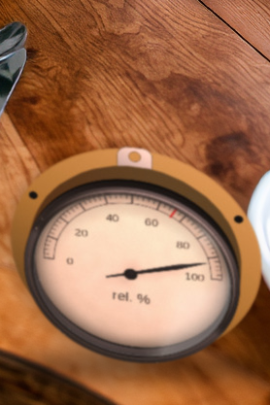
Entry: **90** %
